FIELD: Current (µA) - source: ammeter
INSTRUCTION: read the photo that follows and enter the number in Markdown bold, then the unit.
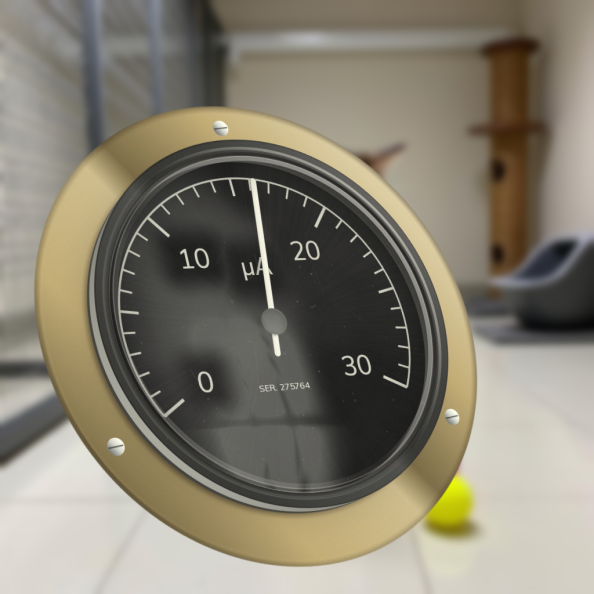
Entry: **16** µA
